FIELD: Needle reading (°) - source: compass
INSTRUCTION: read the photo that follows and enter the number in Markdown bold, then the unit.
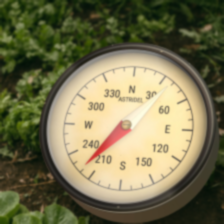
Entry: **220** °
